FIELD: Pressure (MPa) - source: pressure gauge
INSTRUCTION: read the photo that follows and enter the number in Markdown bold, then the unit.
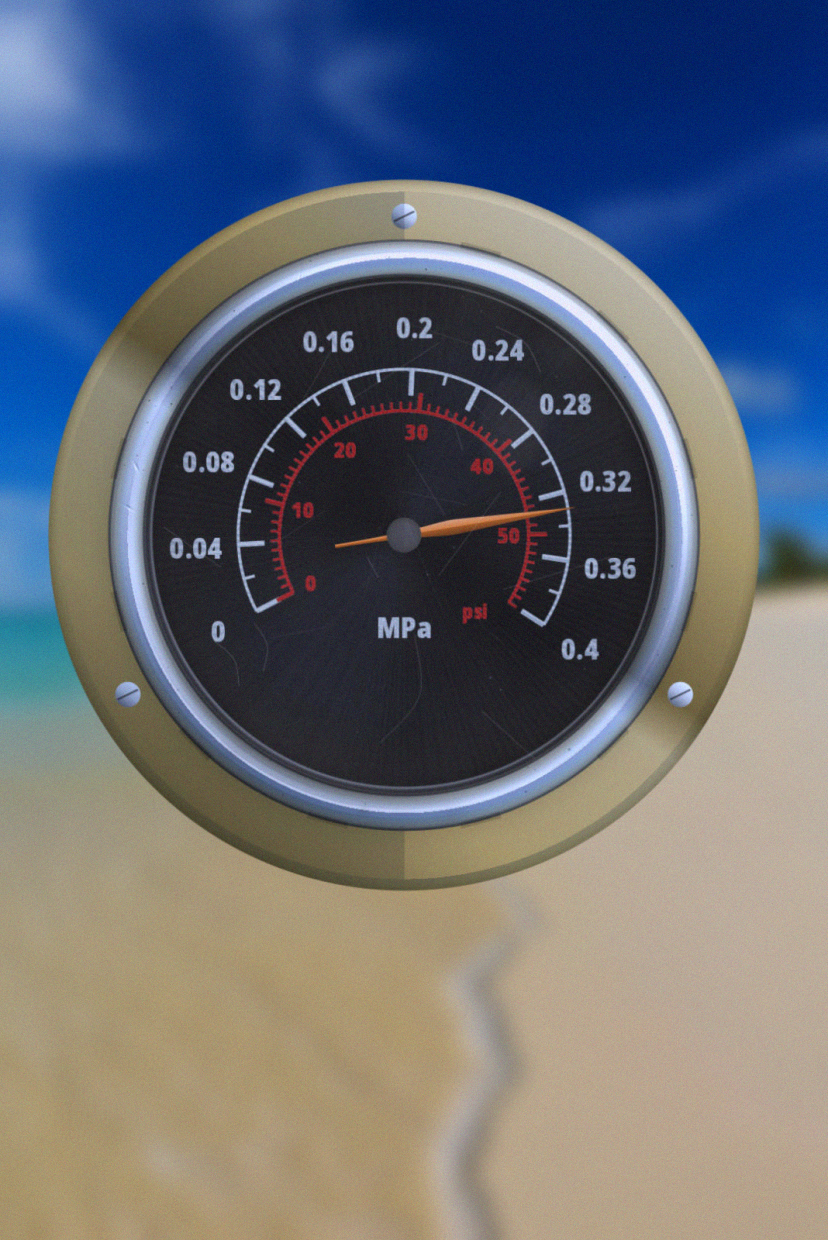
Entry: **0.33** MPa
